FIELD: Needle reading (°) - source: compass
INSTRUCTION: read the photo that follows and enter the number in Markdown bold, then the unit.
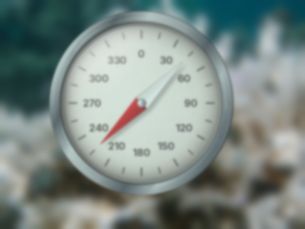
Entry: **225** °
